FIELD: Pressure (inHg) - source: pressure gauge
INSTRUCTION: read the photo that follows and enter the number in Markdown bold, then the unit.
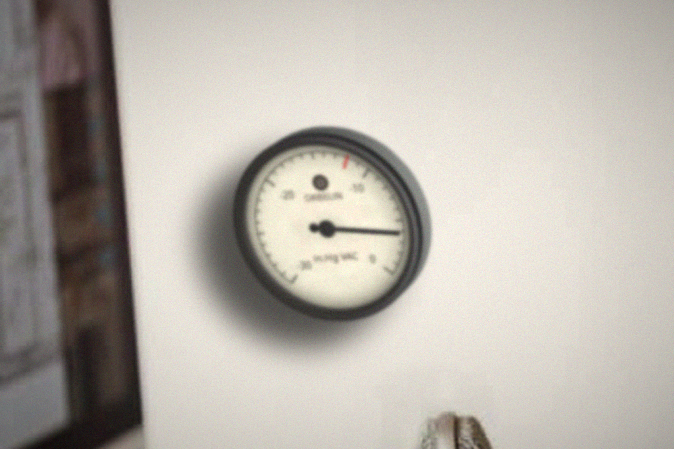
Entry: **-4** inHg
